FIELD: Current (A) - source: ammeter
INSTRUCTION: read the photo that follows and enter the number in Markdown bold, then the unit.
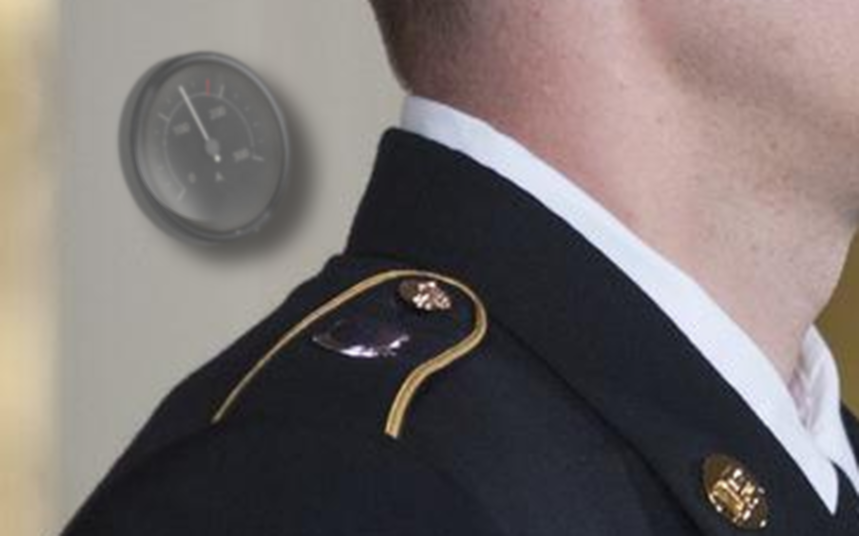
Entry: **140** A
